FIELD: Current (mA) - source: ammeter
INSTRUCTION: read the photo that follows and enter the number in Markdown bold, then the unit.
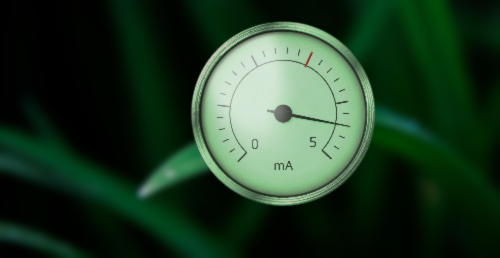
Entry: **4.4** mA
